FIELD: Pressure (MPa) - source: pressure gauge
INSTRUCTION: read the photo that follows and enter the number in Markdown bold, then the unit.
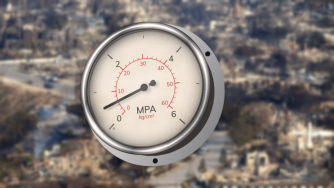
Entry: **0.5** MPa
